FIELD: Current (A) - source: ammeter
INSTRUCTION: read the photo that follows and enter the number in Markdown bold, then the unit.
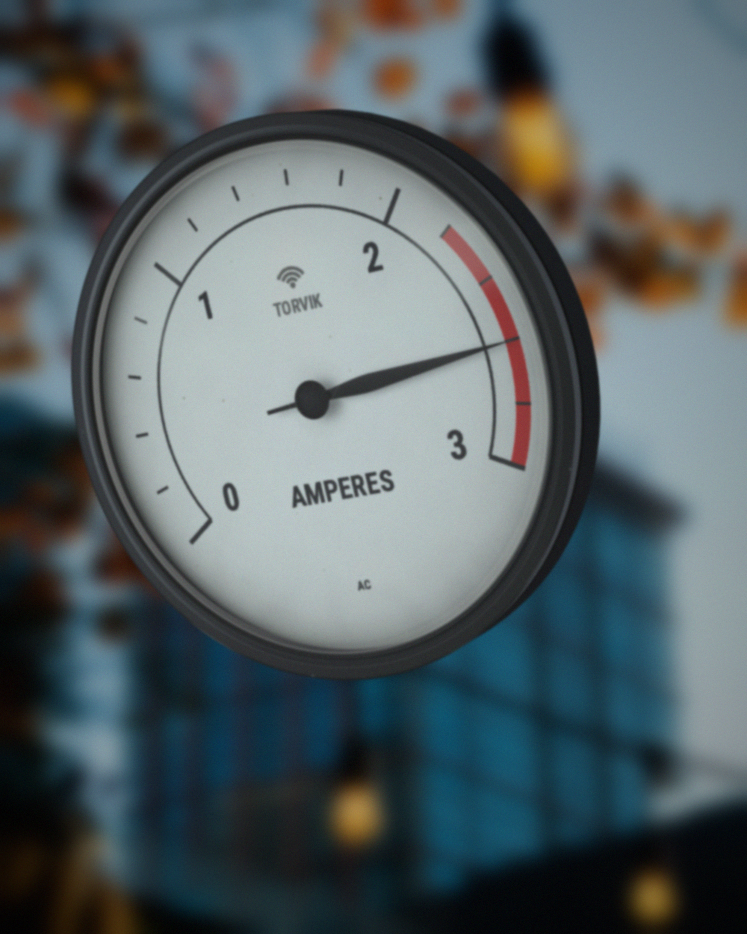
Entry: **2.6** A
